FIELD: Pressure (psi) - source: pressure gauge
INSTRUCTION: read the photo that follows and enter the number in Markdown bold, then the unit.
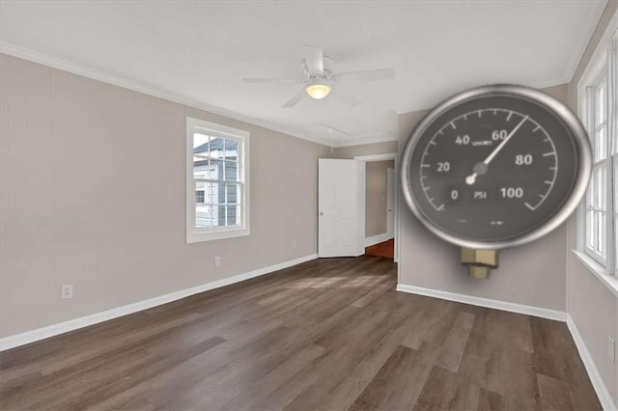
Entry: **65** psi
